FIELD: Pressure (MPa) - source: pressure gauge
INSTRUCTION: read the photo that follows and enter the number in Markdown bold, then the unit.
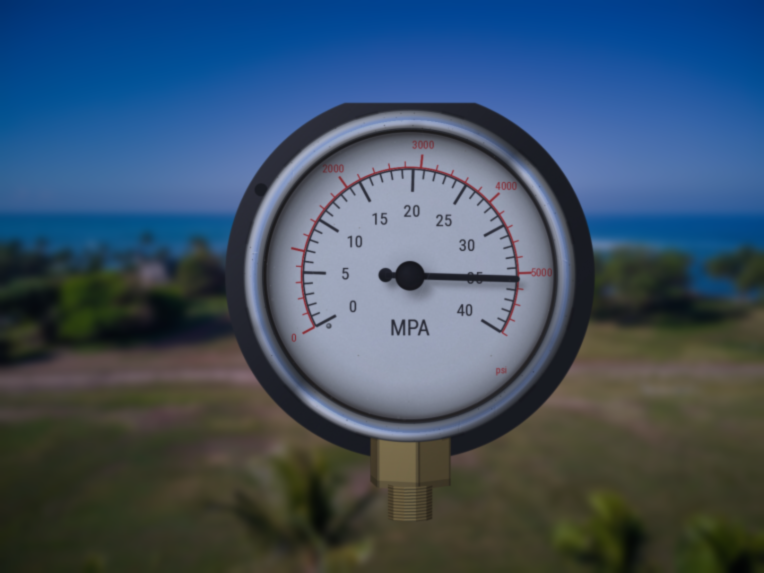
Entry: **35** MPa
